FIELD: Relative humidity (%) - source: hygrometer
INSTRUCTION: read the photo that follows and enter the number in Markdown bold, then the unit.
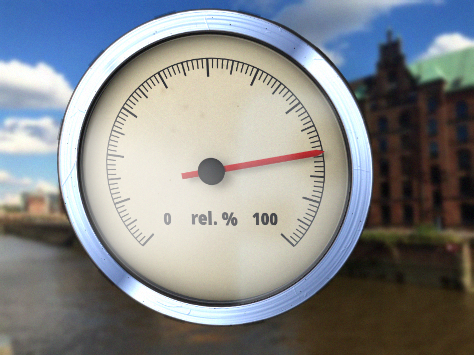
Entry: **80** %
